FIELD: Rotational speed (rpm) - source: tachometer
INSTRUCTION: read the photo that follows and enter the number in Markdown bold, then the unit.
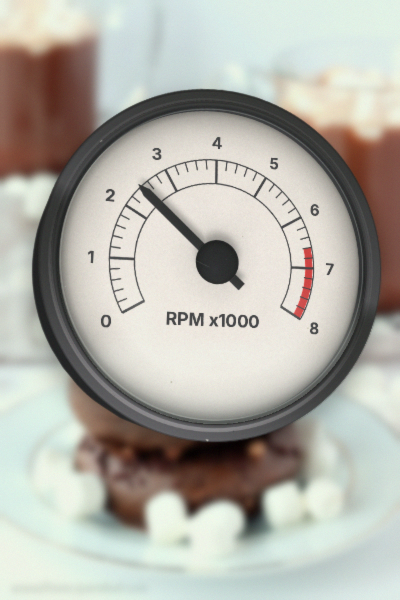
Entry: **2400** rpm
